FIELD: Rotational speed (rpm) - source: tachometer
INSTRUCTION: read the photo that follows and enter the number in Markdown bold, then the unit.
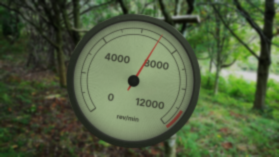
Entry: **7000** rpm
